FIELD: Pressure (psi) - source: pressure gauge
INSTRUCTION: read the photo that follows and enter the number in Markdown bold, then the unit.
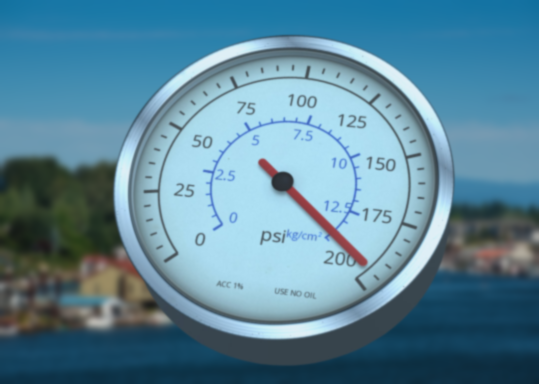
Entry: **195** psi
